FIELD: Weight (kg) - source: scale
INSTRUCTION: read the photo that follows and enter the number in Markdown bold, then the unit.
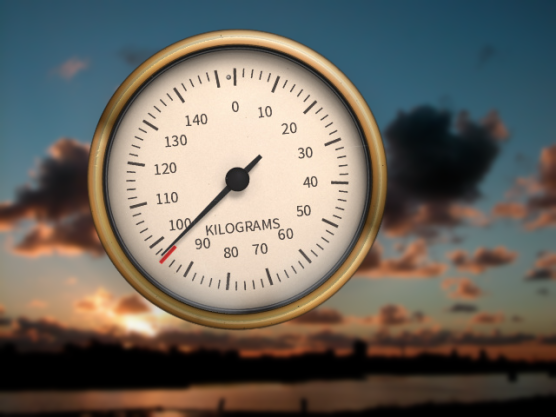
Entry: **97** kg
